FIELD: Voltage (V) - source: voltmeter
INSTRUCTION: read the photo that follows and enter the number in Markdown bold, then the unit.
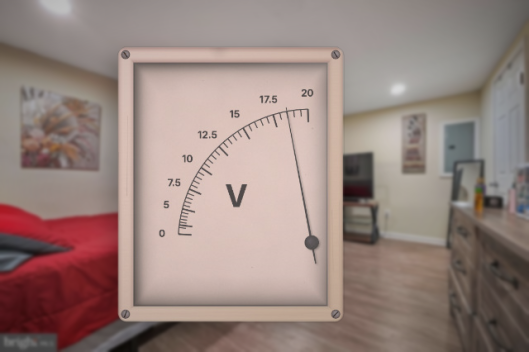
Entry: **18.5** V
